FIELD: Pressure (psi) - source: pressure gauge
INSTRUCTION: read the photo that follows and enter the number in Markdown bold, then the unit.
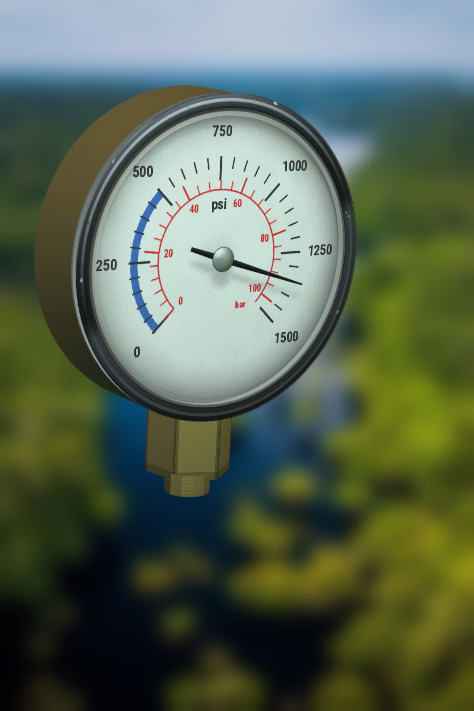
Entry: **1350** psi
